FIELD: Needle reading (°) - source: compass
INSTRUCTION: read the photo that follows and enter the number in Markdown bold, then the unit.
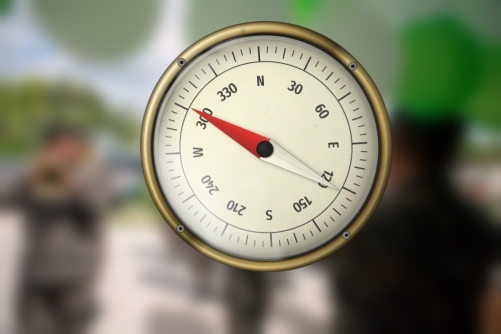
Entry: **302.5** °
